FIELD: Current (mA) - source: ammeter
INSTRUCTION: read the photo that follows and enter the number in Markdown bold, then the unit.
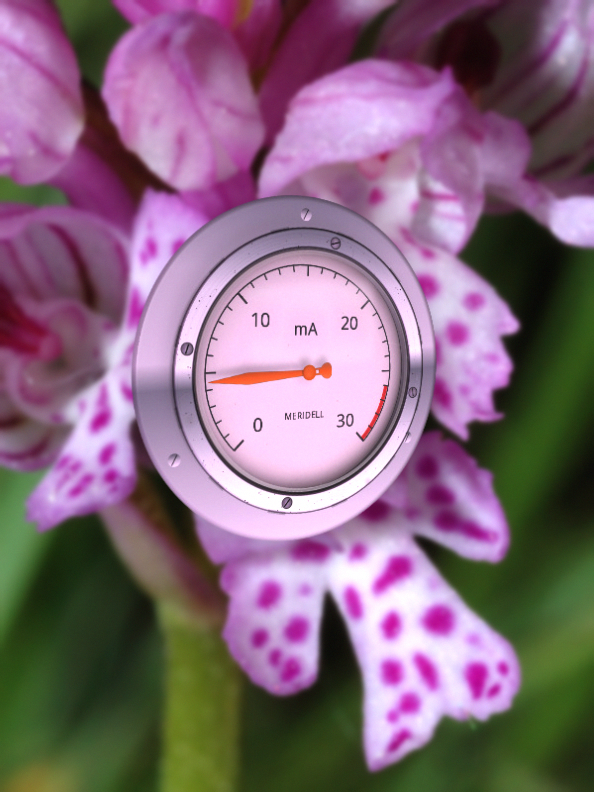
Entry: **4.5** mA
